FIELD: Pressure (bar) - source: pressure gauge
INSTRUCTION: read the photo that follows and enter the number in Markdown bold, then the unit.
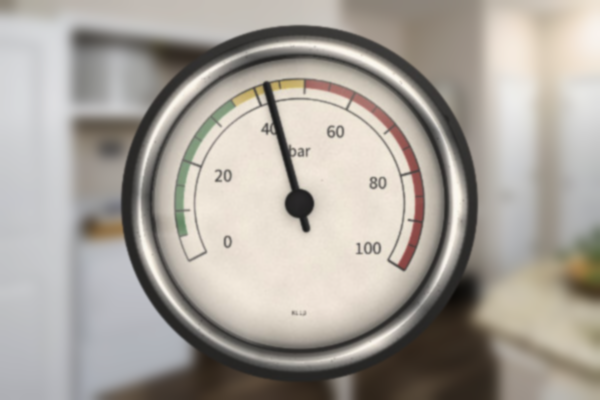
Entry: **42.5** bar
